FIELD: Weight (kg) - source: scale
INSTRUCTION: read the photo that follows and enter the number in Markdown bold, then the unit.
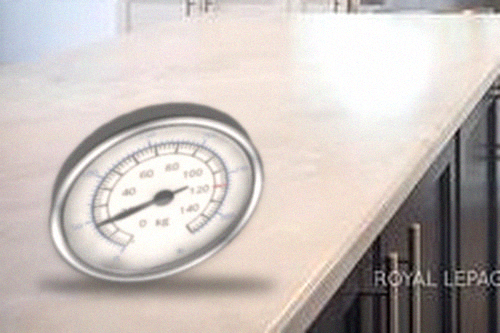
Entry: **20** kg
